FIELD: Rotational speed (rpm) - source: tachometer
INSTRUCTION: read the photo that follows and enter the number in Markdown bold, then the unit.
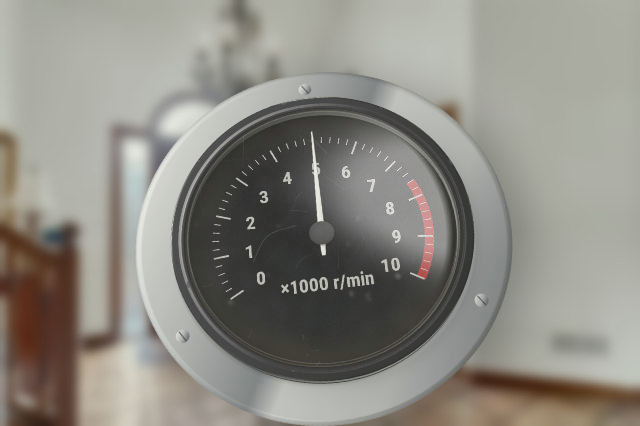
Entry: **5000** rpm
